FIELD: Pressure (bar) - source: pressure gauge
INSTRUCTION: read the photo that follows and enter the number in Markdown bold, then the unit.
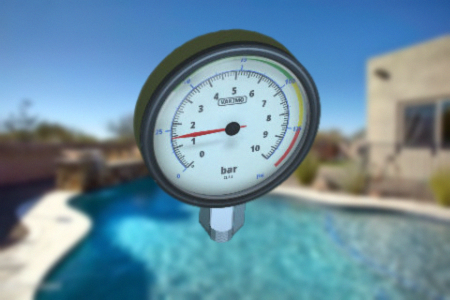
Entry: **1.5** bar
